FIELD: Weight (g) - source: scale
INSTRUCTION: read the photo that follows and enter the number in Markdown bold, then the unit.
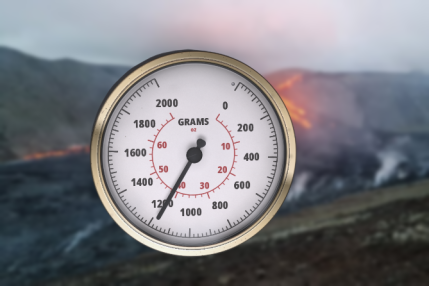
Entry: **1180** g
